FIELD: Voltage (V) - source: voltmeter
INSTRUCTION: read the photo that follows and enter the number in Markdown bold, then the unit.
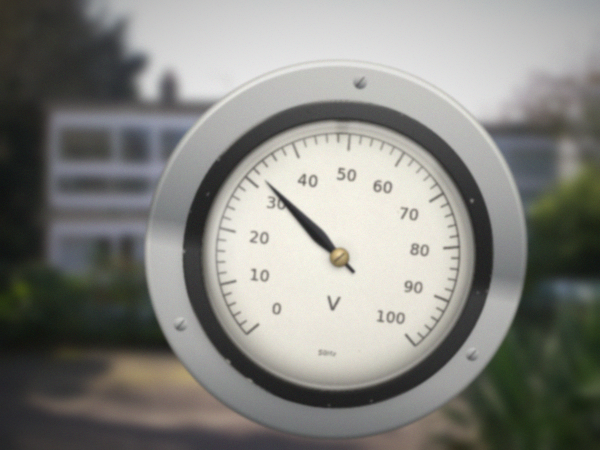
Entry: **32** V
